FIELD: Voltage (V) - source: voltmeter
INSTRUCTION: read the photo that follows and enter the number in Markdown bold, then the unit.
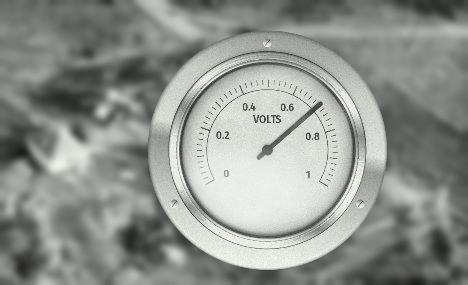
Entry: **0.7** V
